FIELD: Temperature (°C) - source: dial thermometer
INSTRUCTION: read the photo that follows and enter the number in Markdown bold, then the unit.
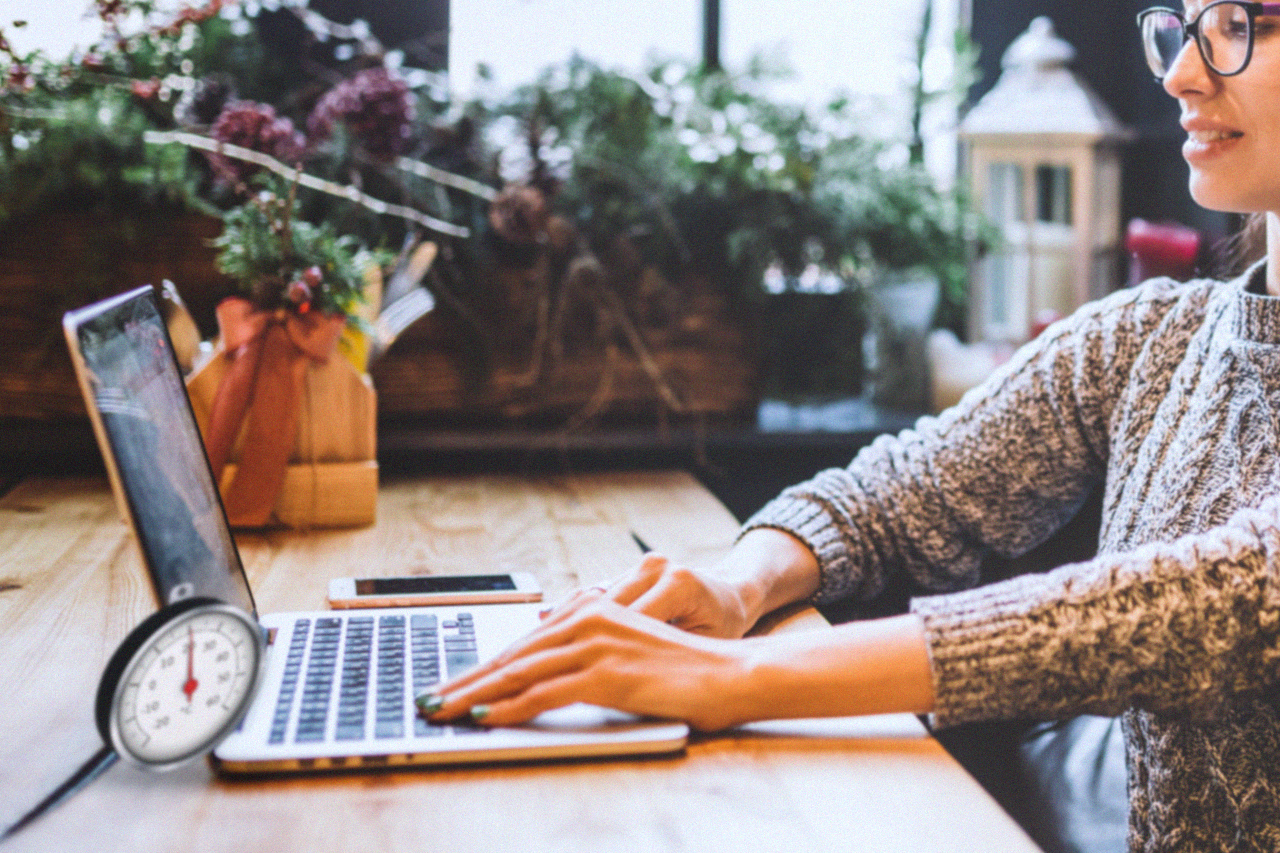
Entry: **20** °C
